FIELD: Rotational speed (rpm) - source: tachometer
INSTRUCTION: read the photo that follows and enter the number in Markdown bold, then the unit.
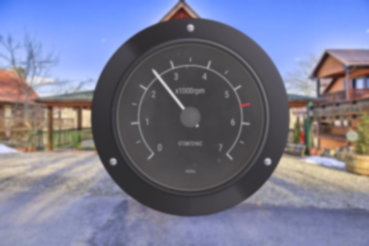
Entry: **2500** rpm
